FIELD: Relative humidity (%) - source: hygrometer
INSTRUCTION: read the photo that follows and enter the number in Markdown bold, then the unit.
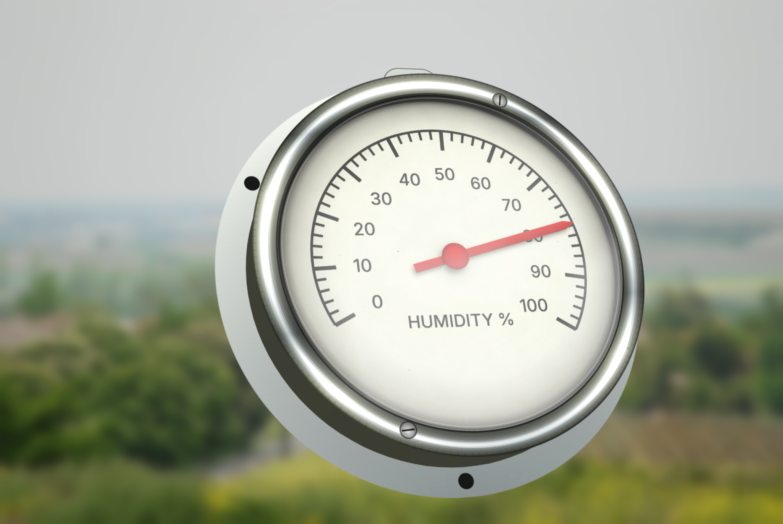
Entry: **80** %
